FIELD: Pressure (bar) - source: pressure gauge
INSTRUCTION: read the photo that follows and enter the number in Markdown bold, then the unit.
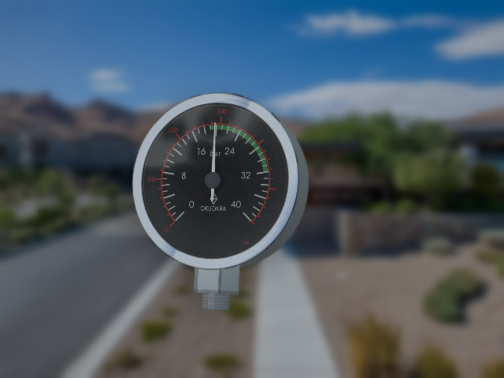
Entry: **20** bar
